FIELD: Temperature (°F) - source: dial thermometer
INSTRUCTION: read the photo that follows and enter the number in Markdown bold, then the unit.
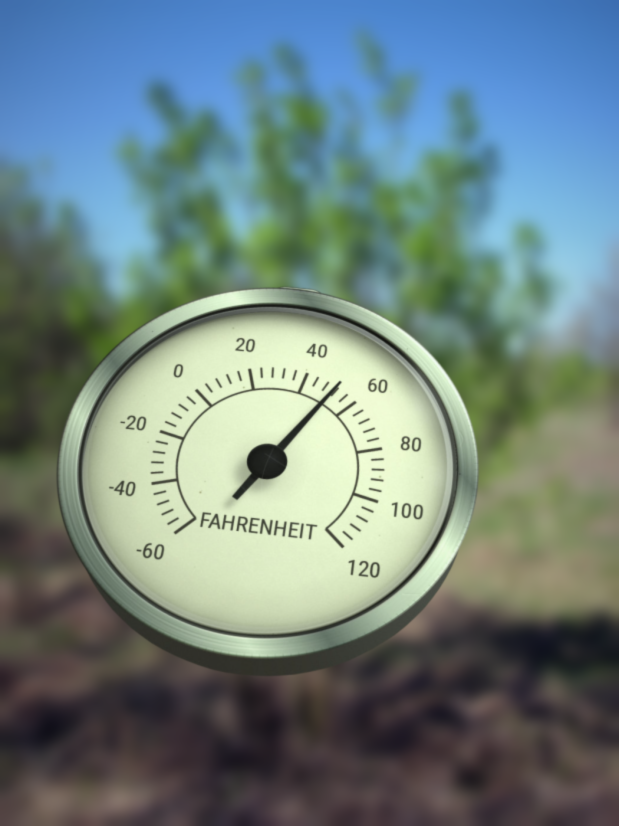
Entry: **52** °F
